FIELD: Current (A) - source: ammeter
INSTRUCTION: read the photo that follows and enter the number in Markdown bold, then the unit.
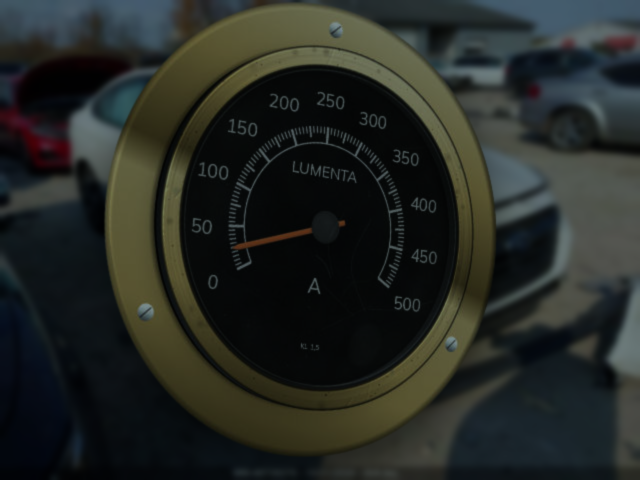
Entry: **25** A
